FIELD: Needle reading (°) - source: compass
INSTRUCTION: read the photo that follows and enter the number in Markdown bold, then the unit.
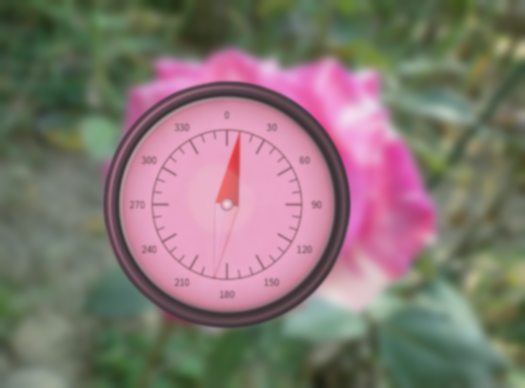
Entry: **10** °
